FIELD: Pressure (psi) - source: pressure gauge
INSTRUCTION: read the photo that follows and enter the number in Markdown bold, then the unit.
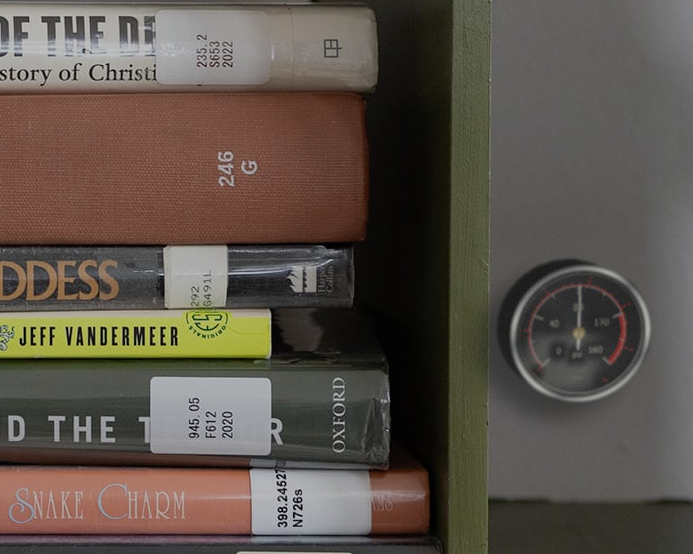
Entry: **80** psi
